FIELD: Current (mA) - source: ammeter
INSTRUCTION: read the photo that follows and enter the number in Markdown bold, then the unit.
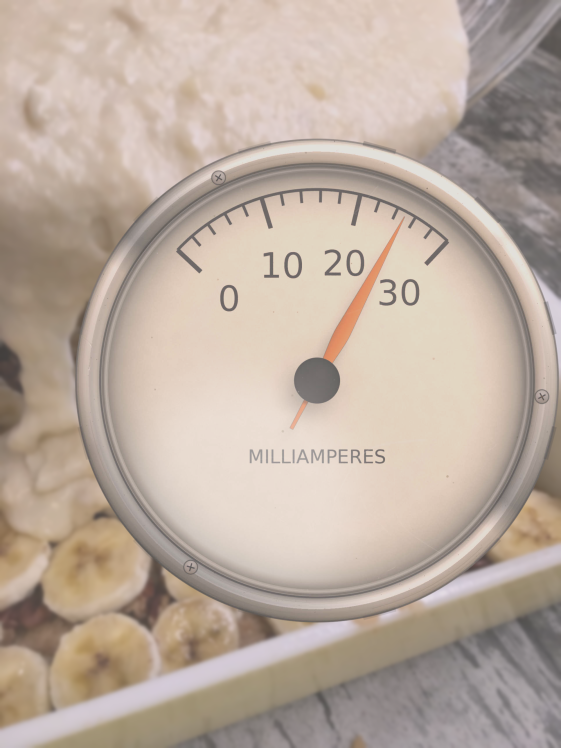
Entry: **25** mA
